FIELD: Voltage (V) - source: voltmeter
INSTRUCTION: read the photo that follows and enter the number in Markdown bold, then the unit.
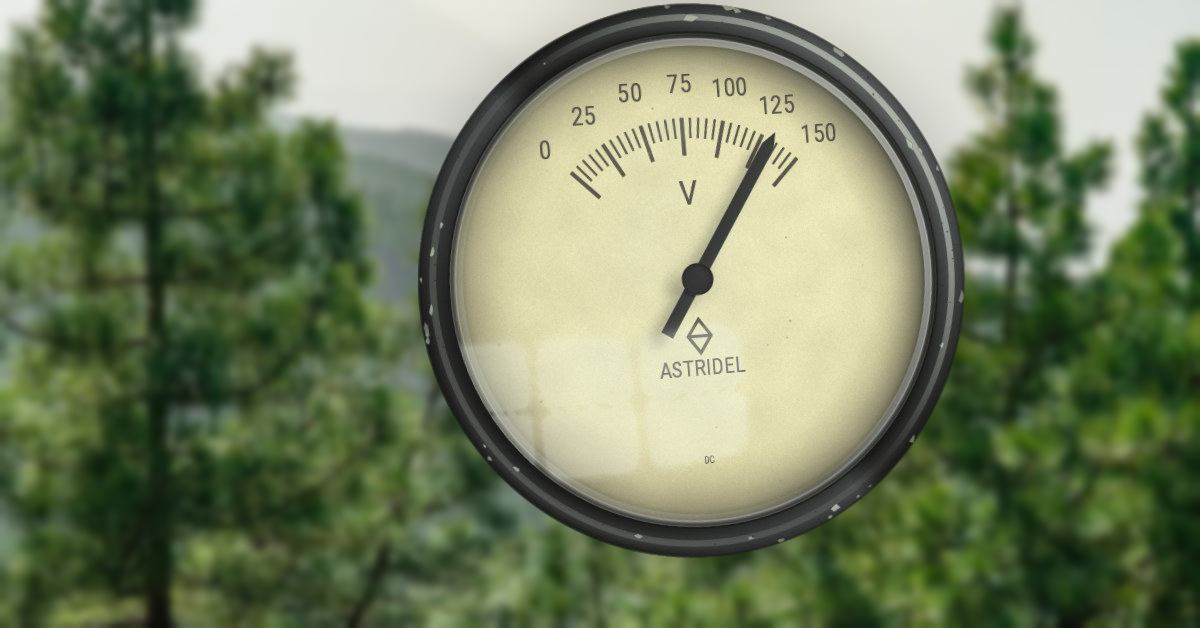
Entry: **130** V
